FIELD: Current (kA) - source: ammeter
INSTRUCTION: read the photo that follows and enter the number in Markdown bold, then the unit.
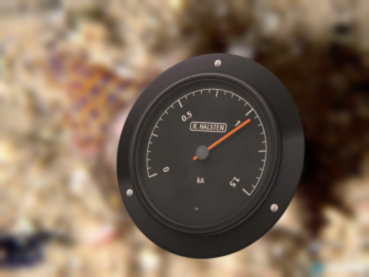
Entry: **1.05** kA
